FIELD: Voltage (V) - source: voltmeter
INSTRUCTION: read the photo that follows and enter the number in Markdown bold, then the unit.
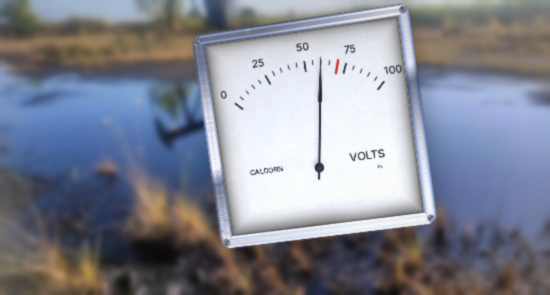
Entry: **60** V
